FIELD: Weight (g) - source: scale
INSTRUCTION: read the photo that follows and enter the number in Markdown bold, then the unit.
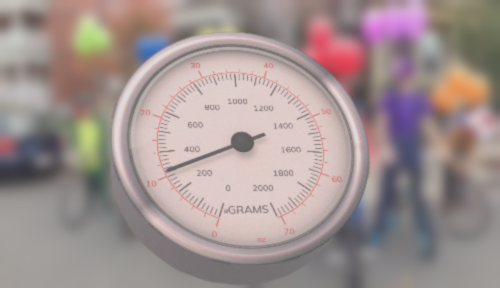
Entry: **300** g
